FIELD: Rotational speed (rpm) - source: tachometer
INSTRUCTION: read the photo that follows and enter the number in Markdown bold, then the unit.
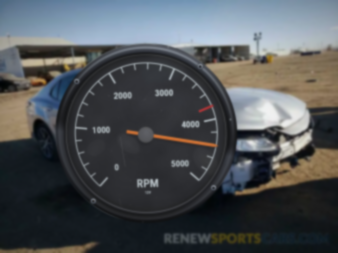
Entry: **4400** rpm
